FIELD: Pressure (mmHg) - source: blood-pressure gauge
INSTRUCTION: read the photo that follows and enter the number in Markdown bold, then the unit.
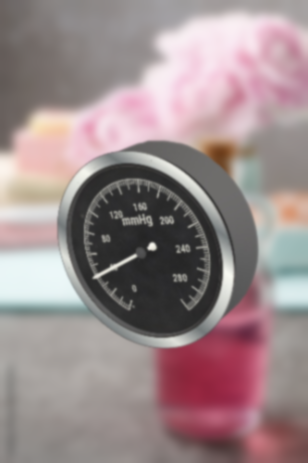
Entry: **40** mmHg
